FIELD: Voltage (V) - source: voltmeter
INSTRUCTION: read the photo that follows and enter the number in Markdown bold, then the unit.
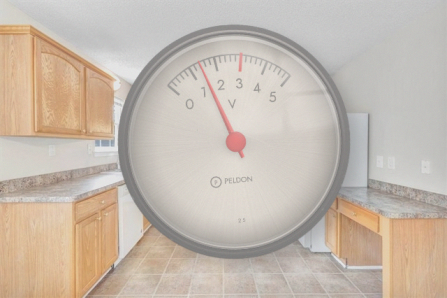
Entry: **1.4** V
